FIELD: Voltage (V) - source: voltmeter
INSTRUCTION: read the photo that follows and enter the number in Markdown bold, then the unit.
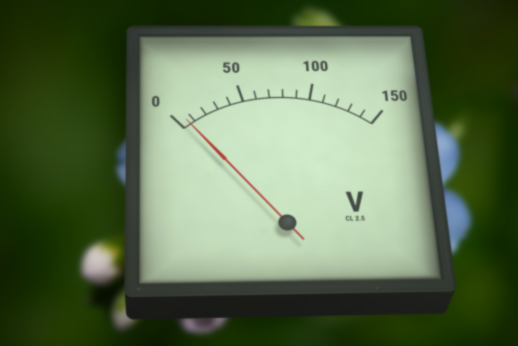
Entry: **5** V
